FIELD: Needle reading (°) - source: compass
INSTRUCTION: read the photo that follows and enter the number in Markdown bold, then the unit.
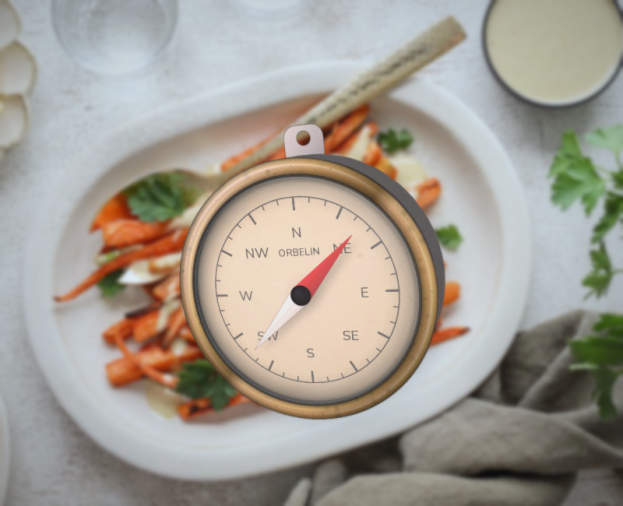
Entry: **45** °
